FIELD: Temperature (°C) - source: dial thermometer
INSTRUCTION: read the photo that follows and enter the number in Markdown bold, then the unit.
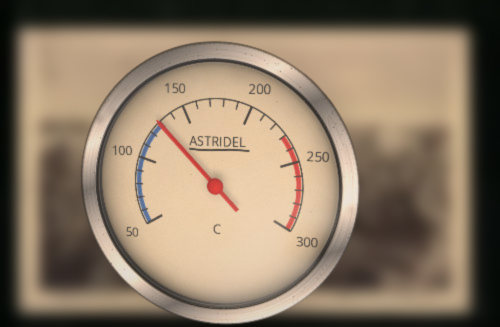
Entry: **130** °C
